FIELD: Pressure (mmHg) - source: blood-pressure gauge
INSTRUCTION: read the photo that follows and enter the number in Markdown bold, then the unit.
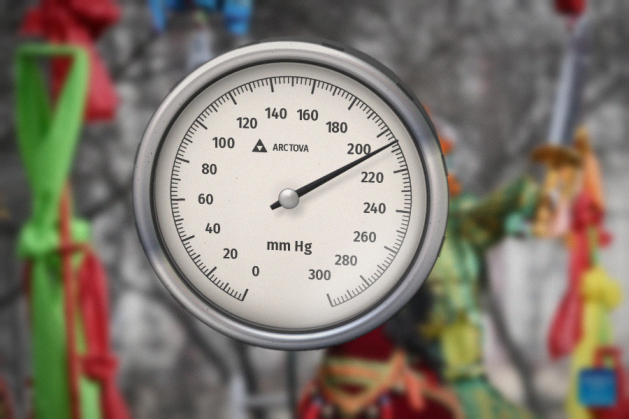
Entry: **206** mmHg
